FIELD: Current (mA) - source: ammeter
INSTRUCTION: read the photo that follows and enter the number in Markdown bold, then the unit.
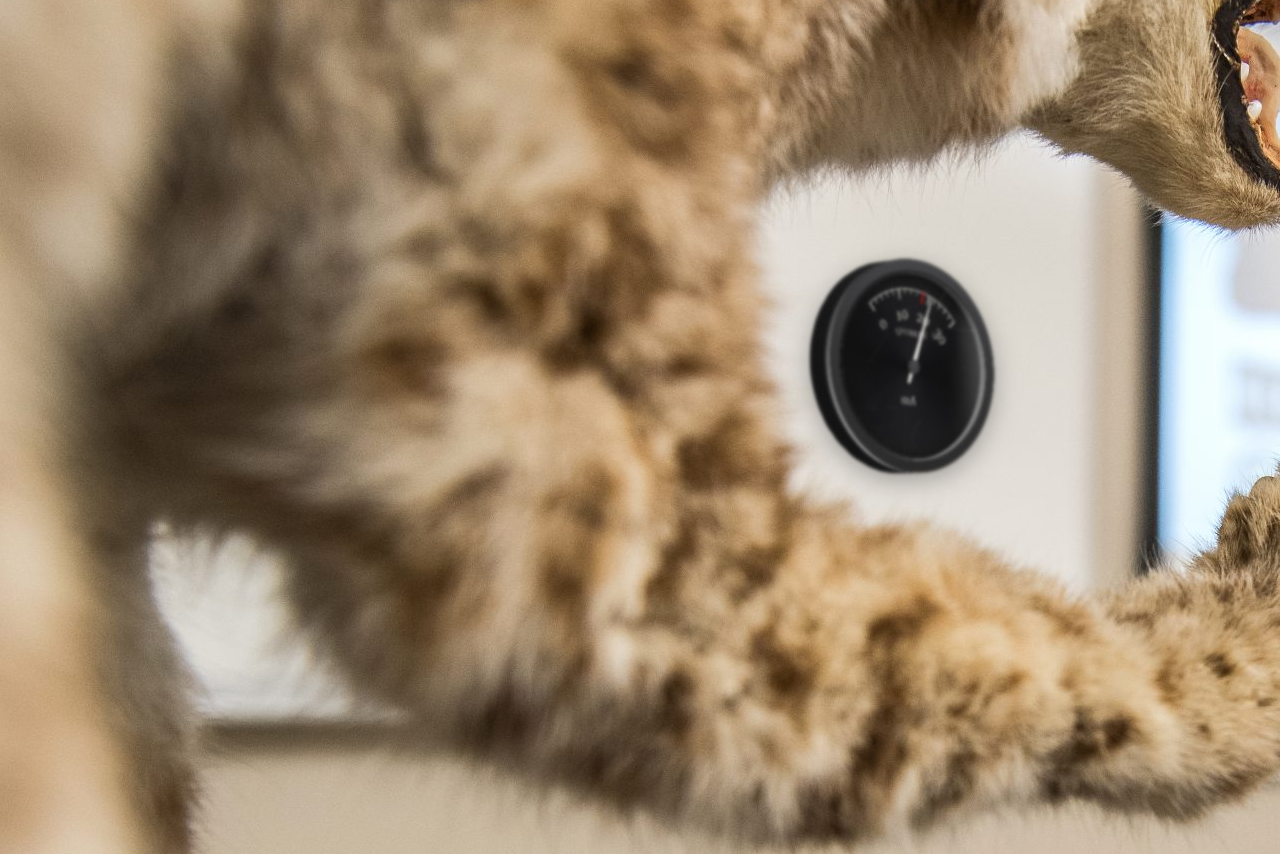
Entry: **20** mA
